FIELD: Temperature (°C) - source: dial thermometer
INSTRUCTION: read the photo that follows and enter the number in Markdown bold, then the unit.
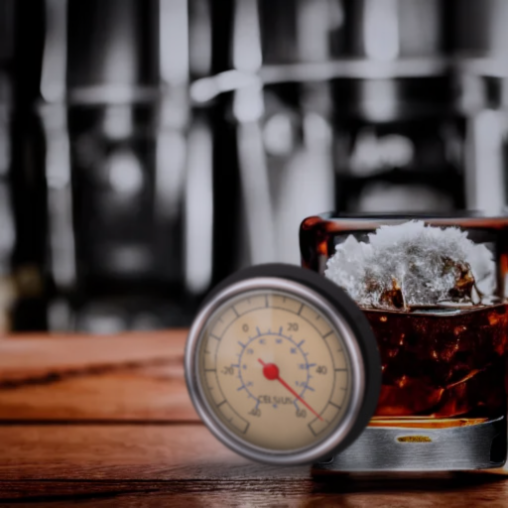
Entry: **55** °C
